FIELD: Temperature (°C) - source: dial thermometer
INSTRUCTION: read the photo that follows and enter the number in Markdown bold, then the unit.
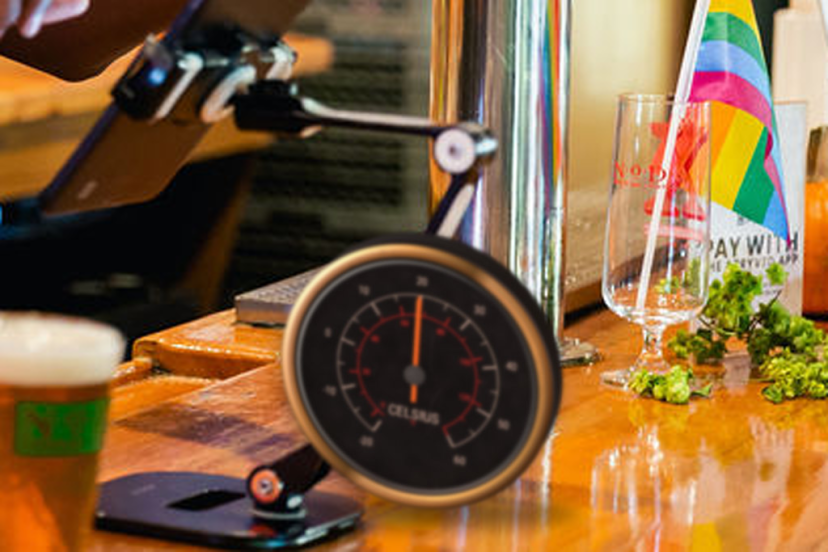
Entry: **20** °C
